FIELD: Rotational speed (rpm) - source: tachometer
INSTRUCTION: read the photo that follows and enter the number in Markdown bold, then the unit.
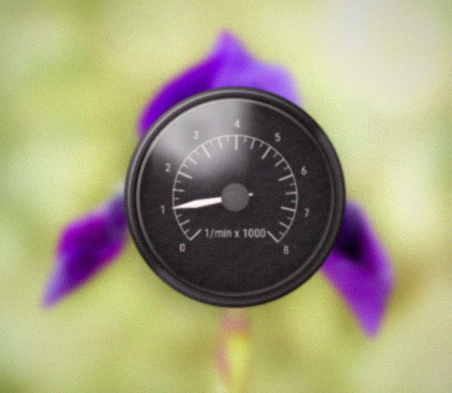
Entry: **1000** rpm
